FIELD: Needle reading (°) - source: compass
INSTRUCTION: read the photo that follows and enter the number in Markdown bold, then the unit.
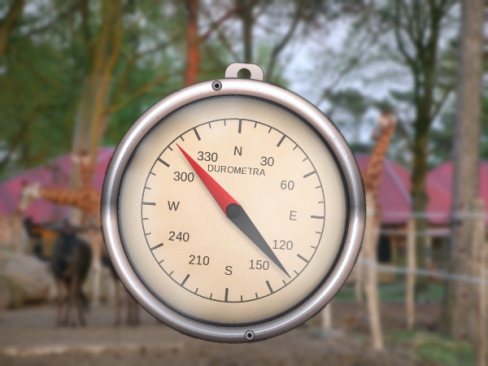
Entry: **315** °
